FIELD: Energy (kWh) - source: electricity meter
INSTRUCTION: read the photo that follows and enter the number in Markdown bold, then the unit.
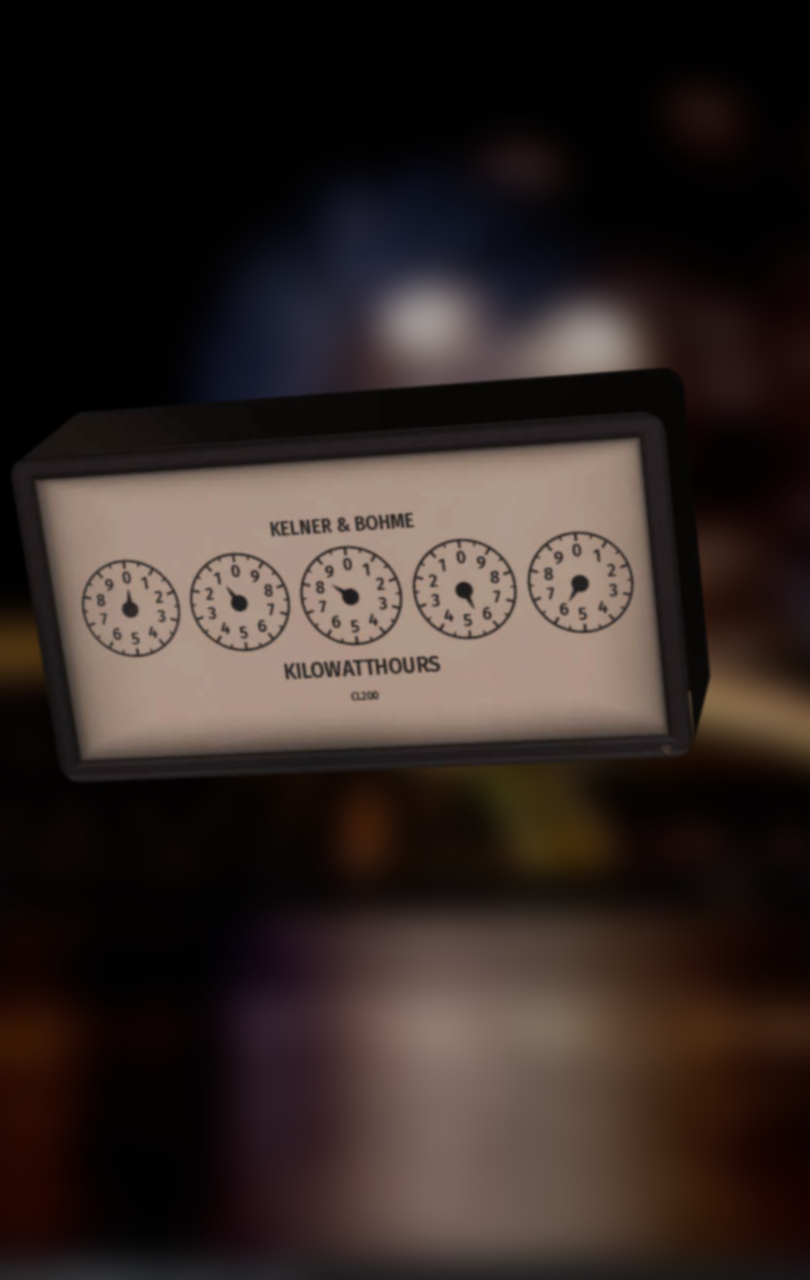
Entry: **856** kWh
